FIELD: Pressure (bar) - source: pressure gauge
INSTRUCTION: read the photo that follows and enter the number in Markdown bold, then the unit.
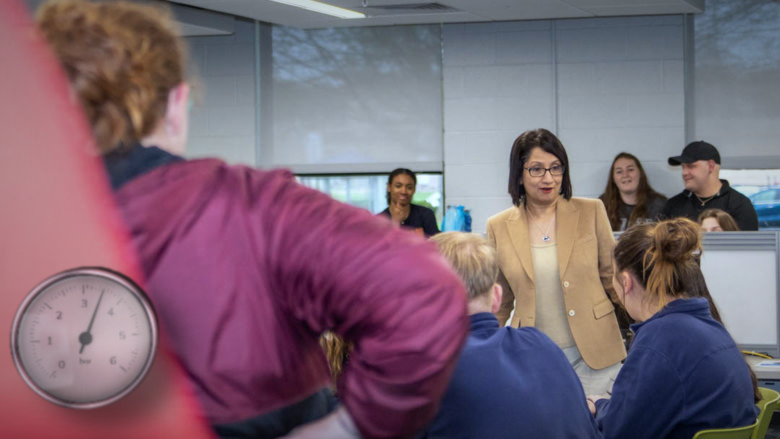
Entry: **3.5** bar
